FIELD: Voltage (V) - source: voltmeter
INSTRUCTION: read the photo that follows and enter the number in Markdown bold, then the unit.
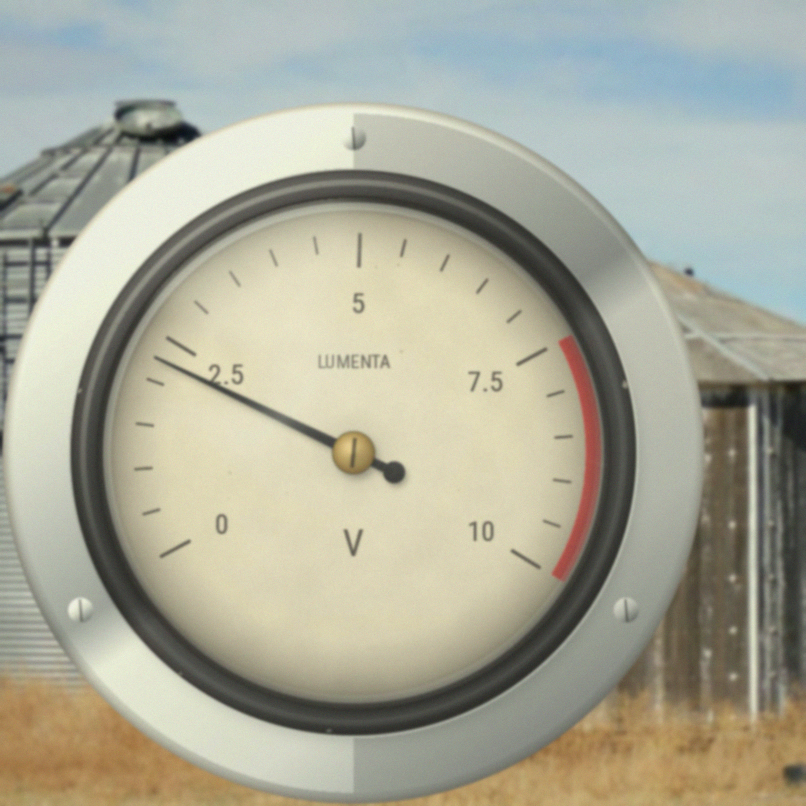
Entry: **2.25** V
